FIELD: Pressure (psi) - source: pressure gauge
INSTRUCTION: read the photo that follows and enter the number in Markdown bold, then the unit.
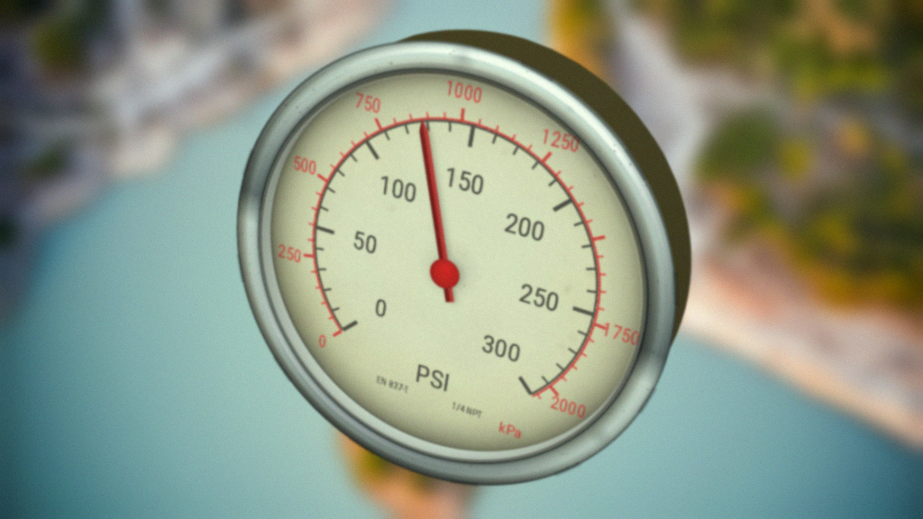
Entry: **130** psi
